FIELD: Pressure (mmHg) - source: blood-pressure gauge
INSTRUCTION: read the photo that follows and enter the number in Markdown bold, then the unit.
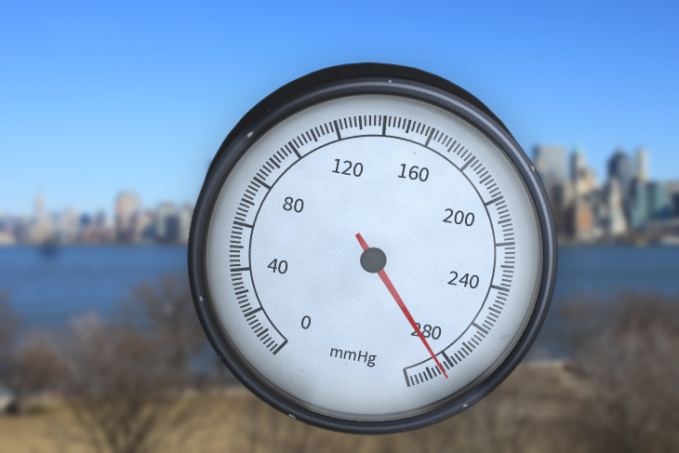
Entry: **284** mmHg
